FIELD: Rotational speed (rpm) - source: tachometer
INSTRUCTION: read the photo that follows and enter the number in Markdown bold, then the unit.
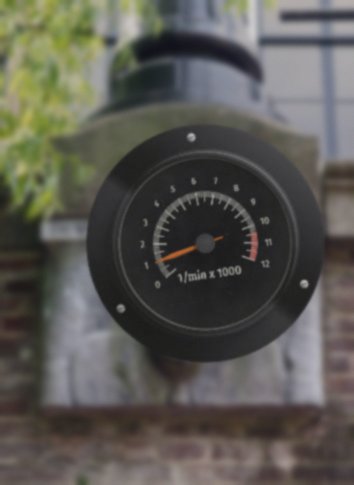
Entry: **1000** rpm
